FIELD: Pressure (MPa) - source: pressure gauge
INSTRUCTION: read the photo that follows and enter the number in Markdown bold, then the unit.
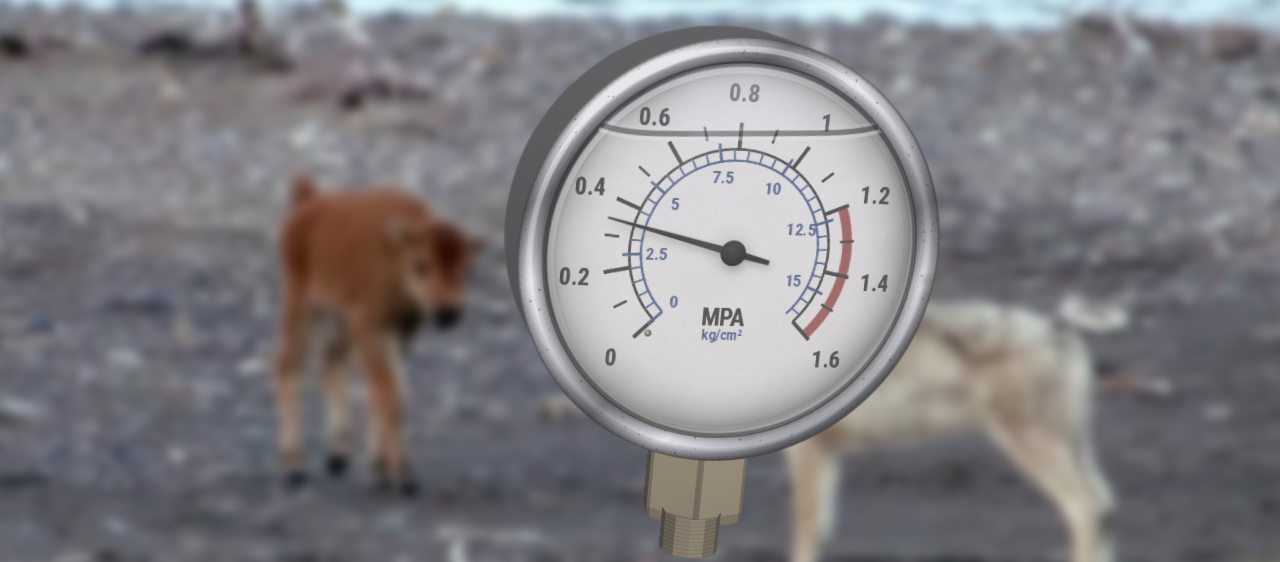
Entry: **0.35** MPa
